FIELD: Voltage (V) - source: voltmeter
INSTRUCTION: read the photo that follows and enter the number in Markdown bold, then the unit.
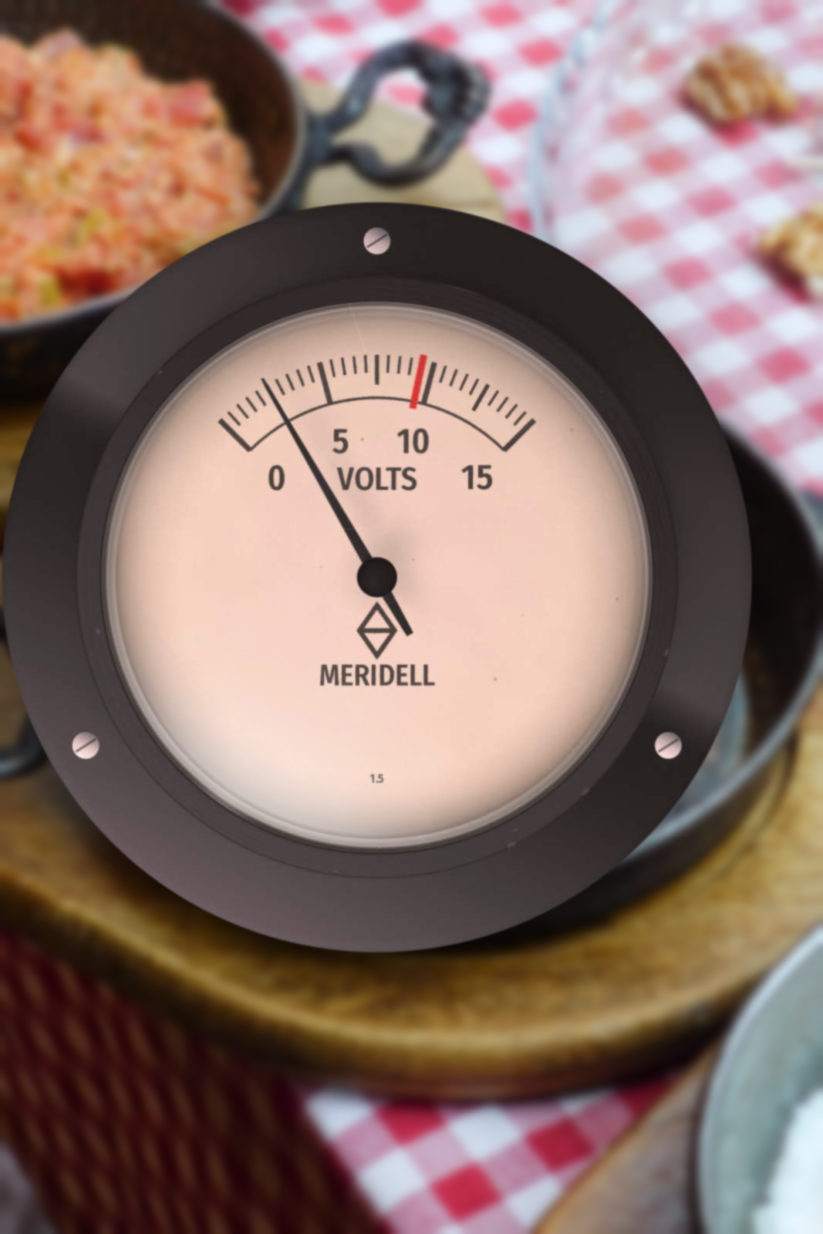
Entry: **2.5** V
